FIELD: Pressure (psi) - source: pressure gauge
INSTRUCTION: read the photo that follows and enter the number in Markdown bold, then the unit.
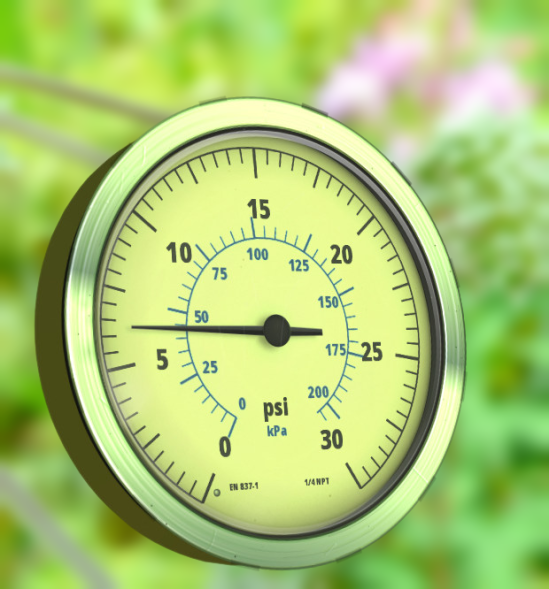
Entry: **6.25** psi
